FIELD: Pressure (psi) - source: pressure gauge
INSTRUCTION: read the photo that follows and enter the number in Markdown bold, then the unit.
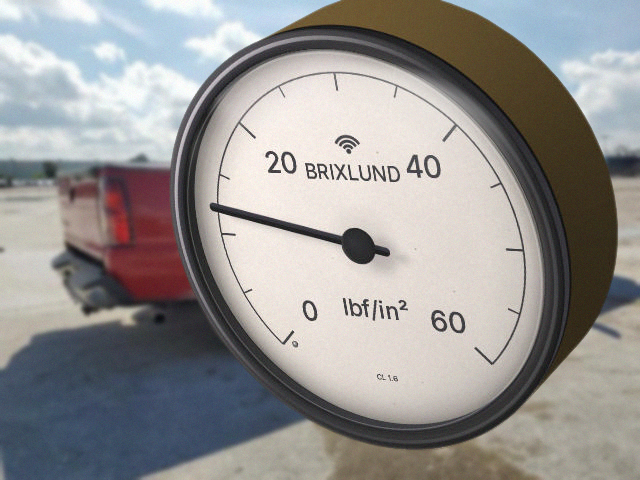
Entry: **12.5** psi
